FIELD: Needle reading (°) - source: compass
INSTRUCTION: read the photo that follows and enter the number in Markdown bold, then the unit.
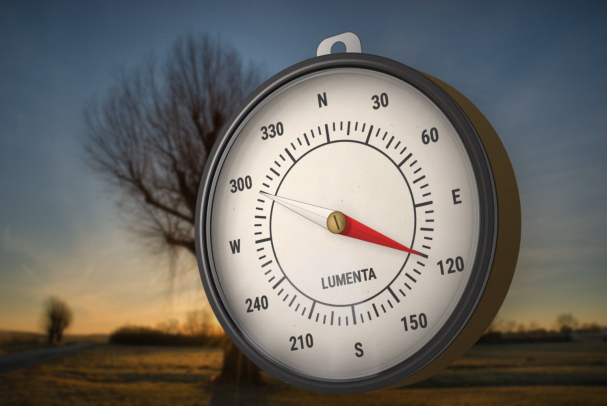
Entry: **120** °
